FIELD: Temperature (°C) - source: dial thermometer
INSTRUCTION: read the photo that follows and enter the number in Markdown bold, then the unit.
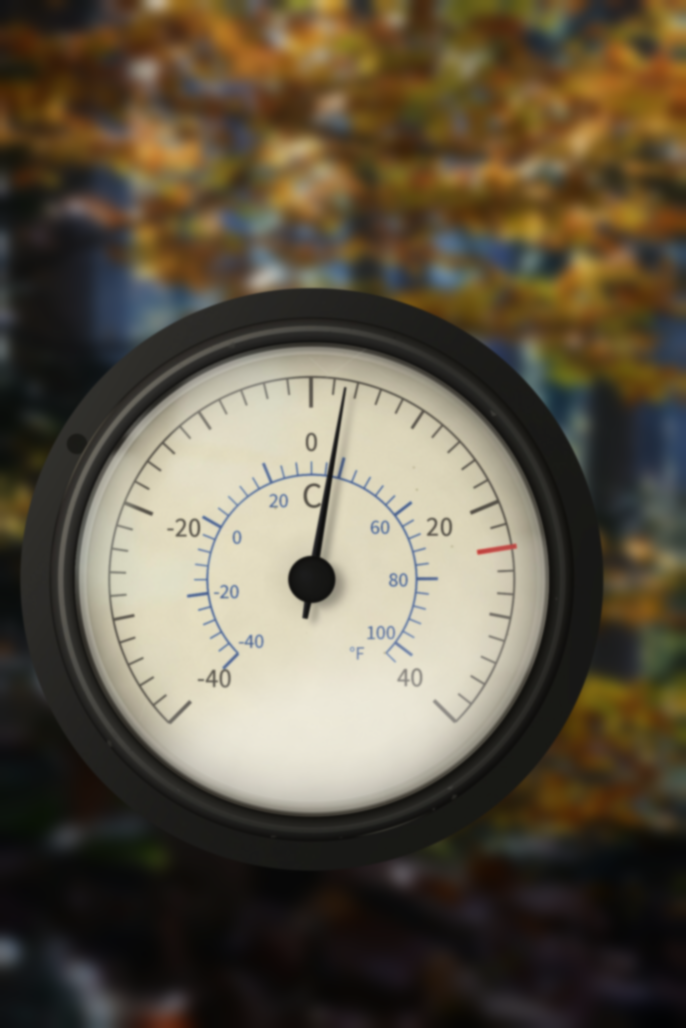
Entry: **3** °C
